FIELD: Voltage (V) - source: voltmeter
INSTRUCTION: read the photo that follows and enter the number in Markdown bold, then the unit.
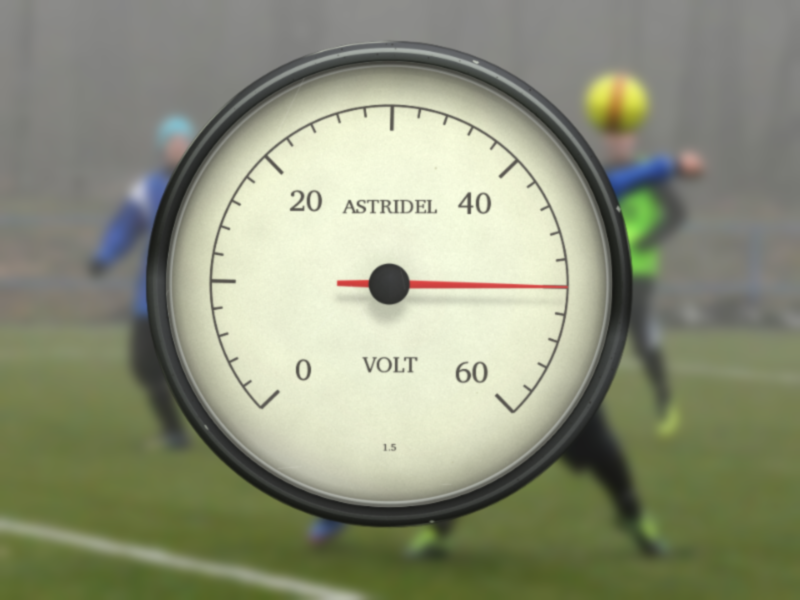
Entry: **50** V
